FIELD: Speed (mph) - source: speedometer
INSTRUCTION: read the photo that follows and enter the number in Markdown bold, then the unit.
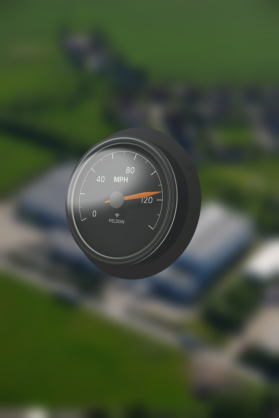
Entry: **115** mph
